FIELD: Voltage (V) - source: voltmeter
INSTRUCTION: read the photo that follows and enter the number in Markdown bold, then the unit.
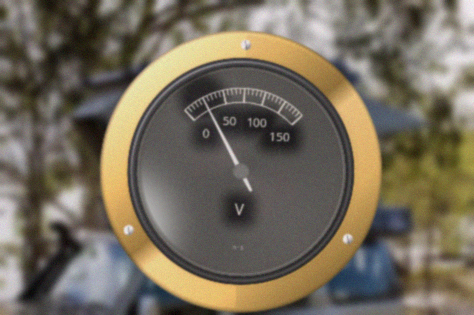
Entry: **25** V
